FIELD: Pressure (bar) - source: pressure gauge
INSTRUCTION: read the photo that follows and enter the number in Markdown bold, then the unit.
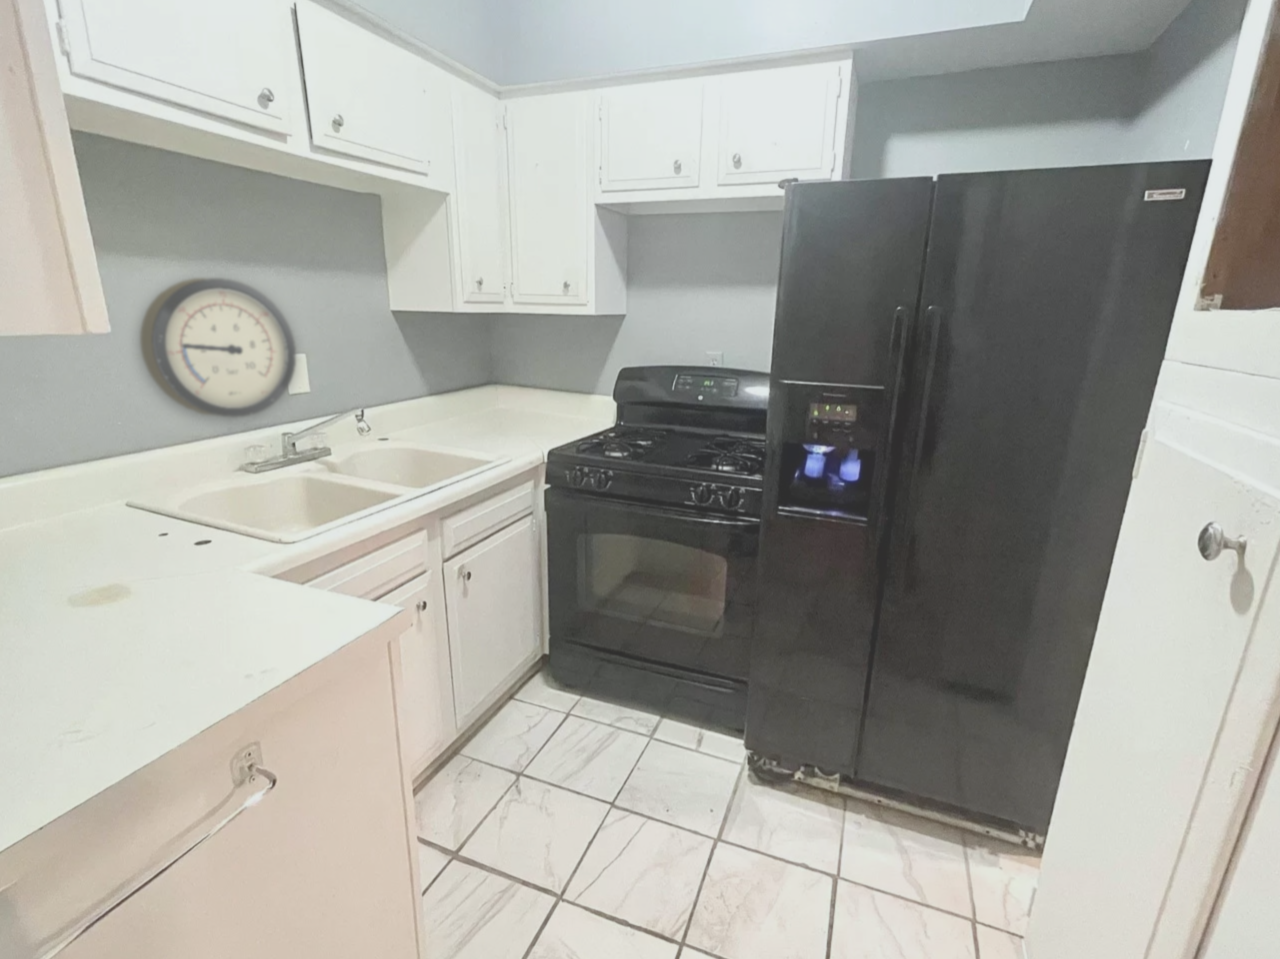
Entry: **2** bar
